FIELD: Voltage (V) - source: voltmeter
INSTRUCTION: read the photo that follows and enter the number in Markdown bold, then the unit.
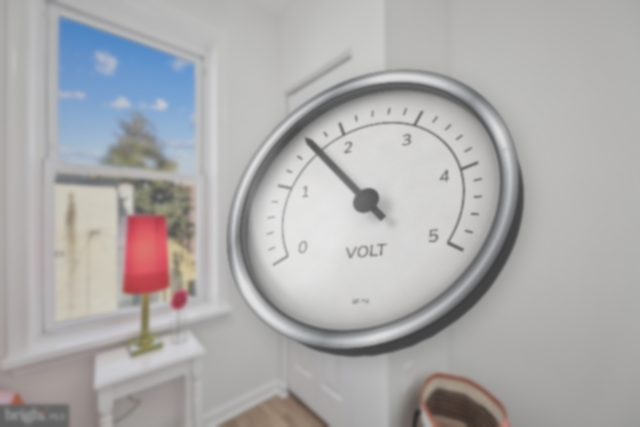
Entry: **1.6** V
